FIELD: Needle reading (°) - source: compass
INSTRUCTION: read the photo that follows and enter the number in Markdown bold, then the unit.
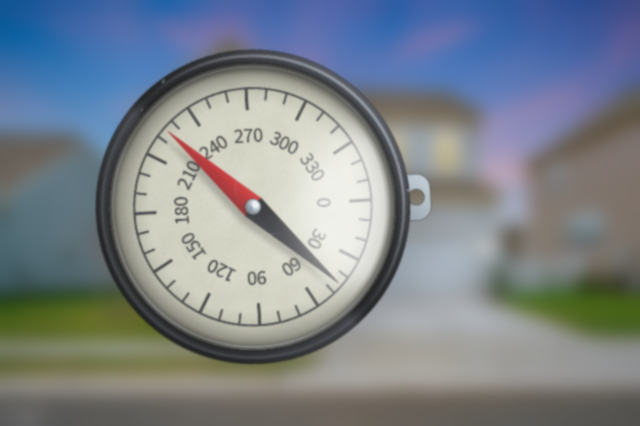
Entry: **225** °
